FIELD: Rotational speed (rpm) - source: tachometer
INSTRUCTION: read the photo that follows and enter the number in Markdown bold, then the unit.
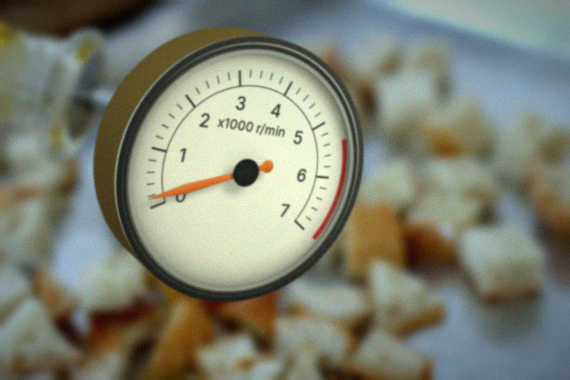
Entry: **200** rpm
